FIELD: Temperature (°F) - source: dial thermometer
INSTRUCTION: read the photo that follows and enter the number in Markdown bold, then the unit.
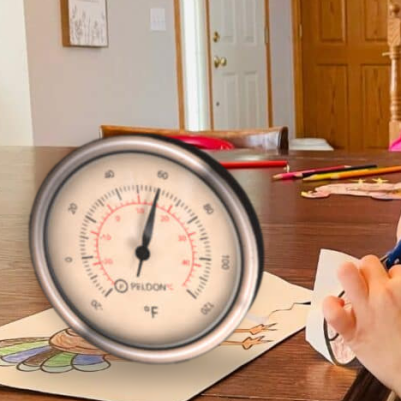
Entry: **60** °F
